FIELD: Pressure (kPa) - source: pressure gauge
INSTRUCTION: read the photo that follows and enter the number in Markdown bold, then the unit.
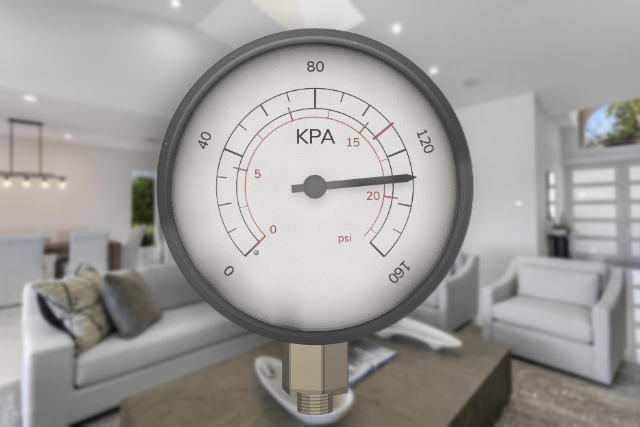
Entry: **130** kPa
